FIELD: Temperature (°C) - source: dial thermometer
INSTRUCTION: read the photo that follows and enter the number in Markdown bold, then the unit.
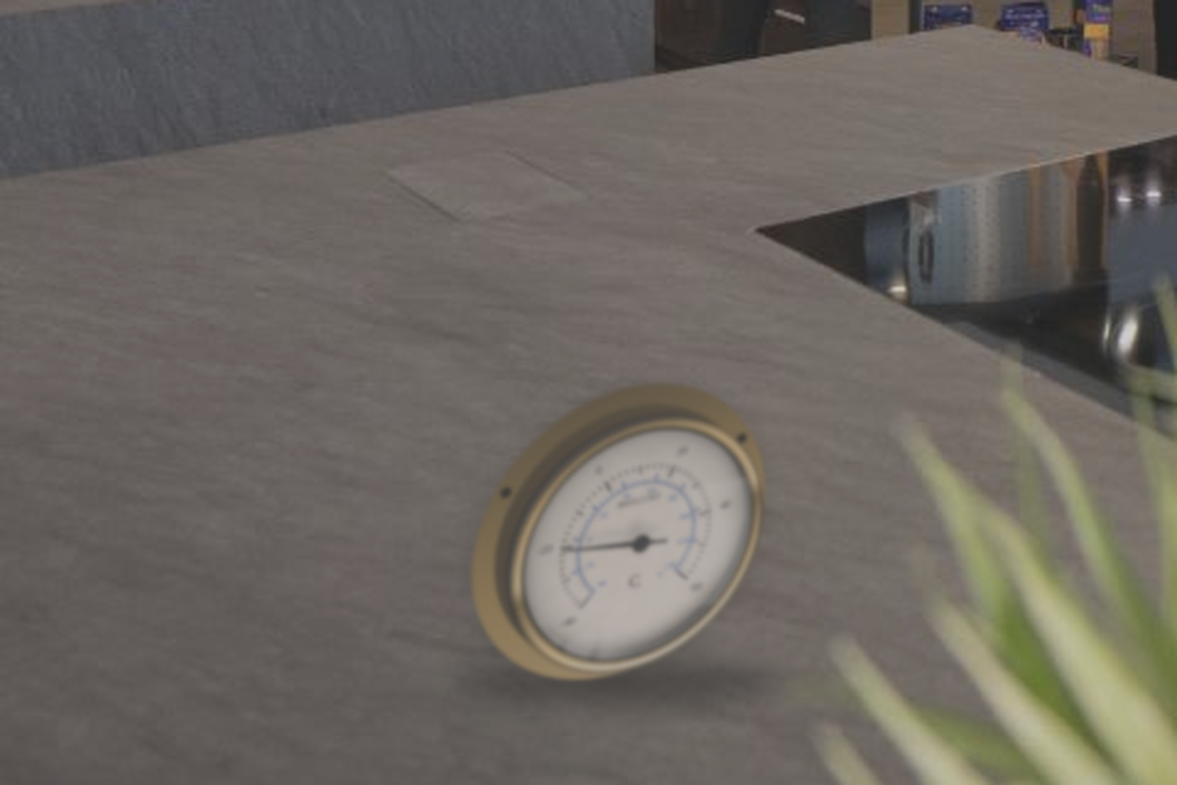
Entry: **-20** °C
